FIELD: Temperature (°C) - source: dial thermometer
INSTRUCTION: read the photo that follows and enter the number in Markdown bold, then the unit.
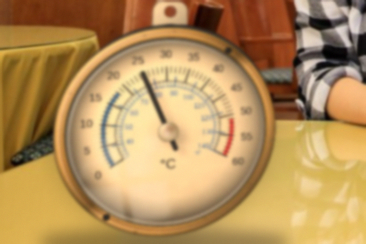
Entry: **25** °C
